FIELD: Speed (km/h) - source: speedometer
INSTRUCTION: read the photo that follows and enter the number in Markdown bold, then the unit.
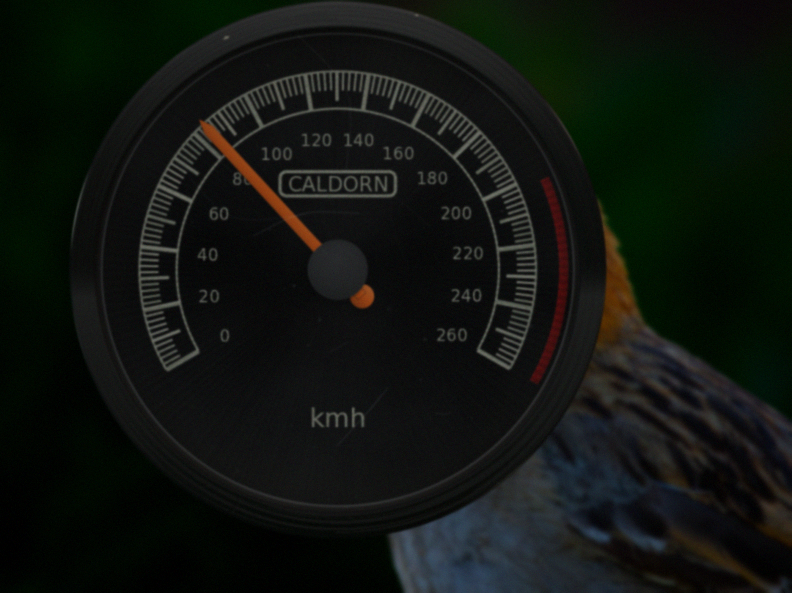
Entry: **84** km/h
